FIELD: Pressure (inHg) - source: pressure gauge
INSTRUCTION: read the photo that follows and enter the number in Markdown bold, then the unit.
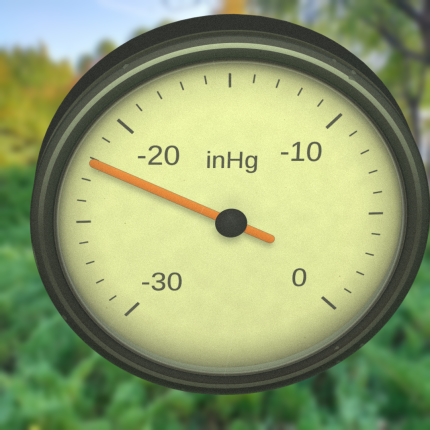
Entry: **-22** inHg
